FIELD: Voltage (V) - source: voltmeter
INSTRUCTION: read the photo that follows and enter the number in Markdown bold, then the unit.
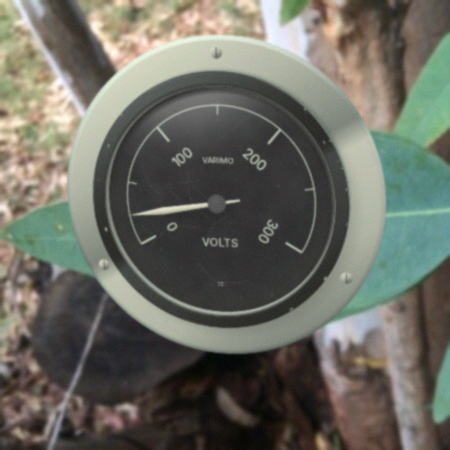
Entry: **25** V
